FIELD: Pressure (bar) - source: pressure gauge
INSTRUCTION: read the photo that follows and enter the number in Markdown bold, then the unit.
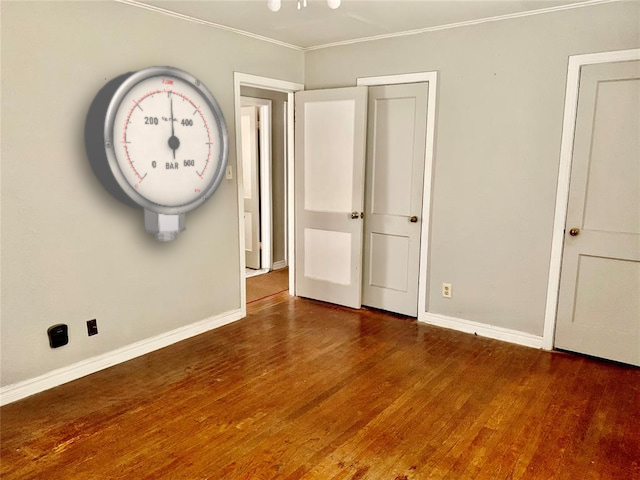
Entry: **300** bar
